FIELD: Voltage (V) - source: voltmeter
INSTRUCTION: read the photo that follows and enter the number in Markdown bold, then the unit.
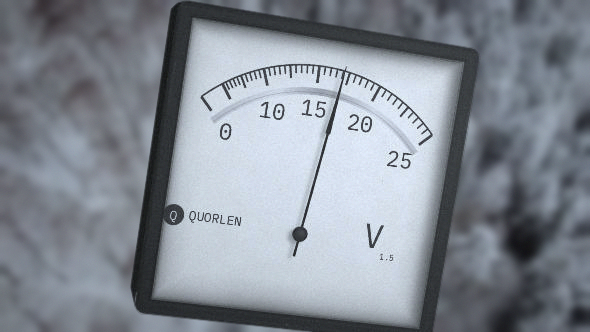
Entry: **17** V
